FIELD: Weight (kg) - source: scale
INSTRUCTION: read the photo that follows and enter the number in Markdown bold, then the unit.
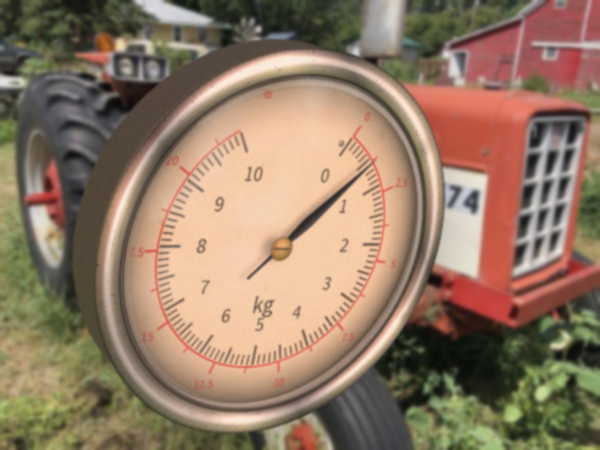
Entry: **0.5** kg
